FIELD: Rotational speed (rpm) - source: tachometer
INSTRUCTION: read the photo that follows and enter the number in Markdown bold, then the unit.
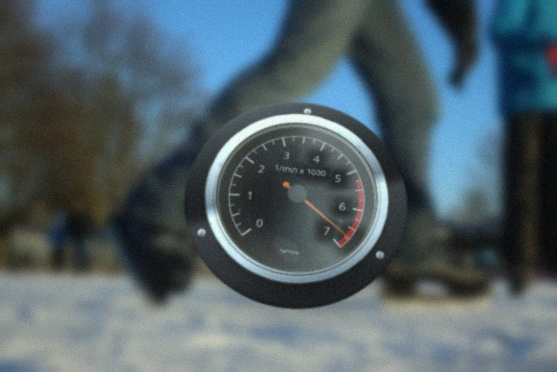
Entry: **6750** rpm
